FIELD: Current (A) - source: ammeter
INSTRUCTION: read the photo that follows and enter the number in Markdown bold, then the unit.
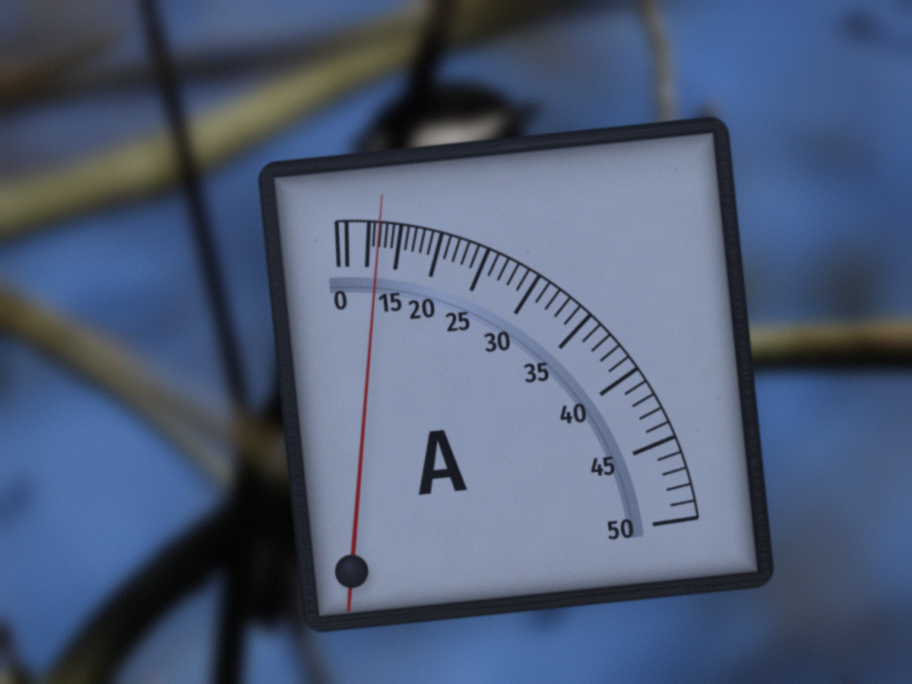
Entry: **12** A
